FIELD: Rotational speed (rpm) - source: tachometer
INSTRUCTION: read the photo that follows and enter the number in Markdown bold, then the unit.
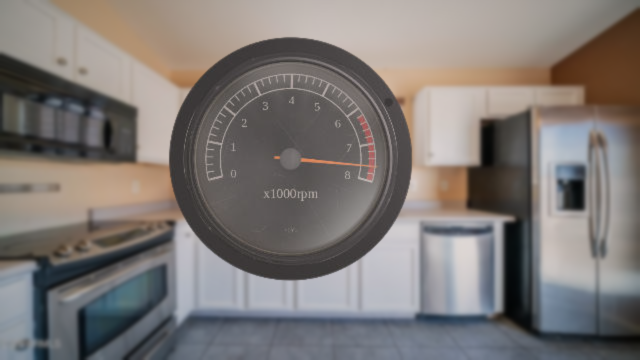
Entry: **7600** rpm
